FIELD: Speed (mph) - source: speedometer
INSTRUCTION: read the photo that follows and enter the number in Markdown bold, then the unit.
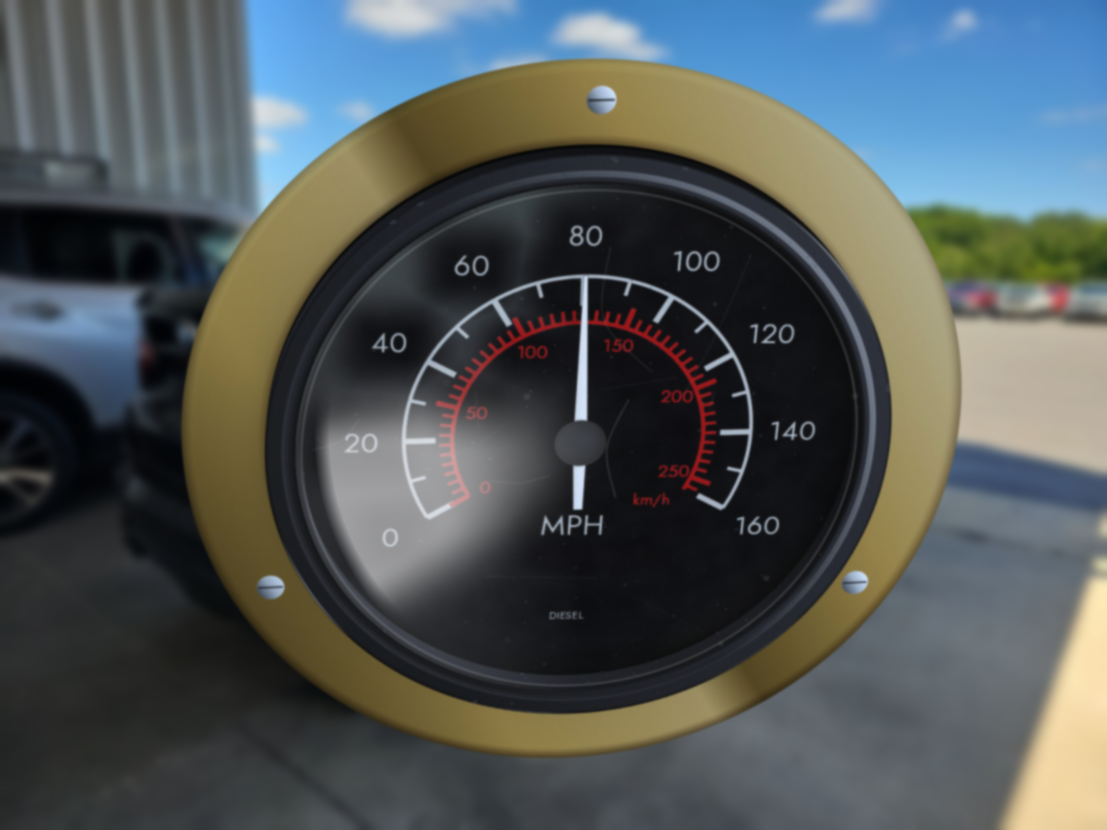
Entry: **80** mph
